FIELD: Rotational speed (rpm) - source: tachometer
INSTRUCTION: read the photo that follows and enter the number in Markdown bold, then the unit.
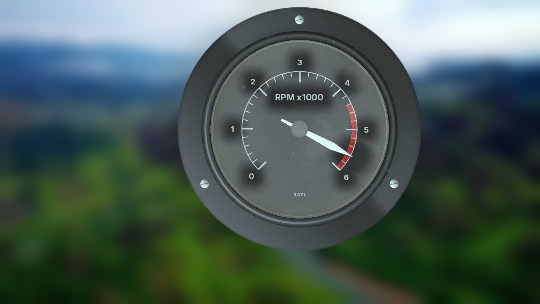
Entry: **5600** rpm
